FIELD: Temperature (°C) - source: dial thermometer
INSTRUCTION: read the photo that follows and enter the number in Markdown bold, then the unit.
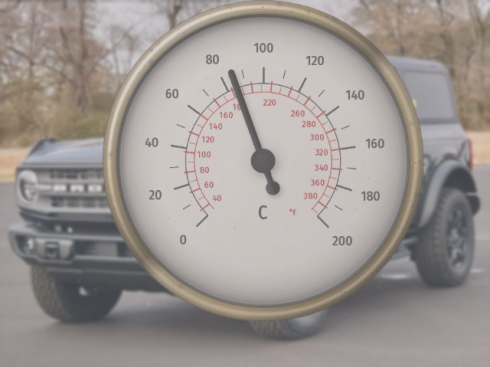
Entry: **85** °C
